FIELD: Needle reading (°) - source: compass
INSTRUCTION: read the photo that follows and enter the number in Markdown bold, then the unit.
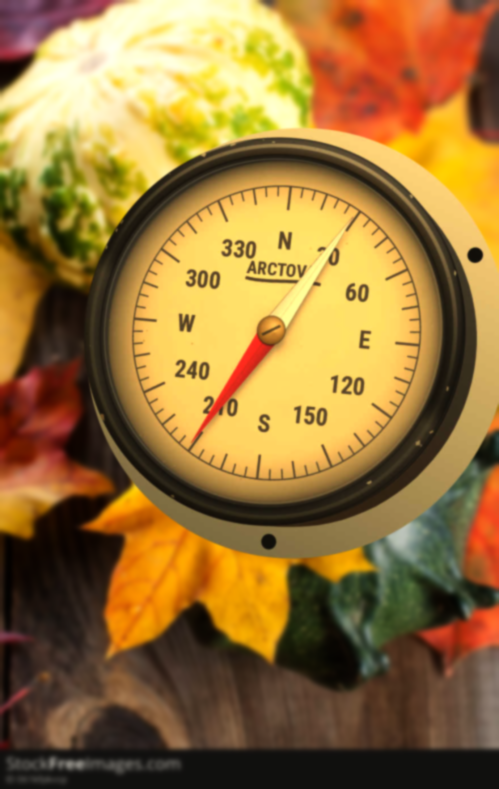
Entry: **210** °
